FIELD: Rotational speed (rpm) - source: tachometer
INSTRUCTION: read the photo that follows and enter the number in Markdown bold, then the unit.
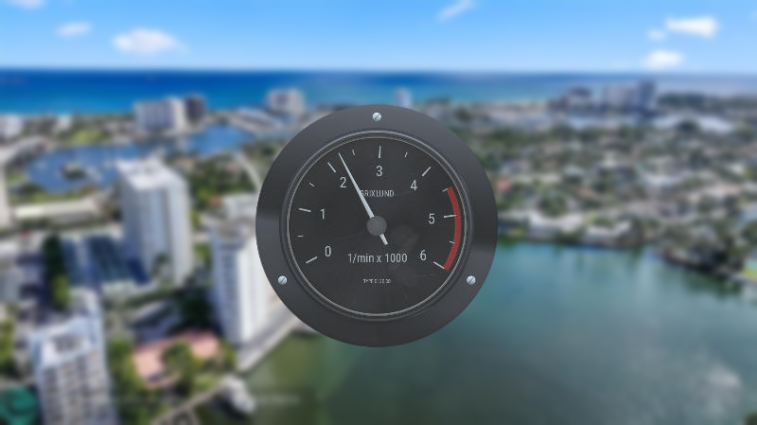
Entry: **2250** rpm
